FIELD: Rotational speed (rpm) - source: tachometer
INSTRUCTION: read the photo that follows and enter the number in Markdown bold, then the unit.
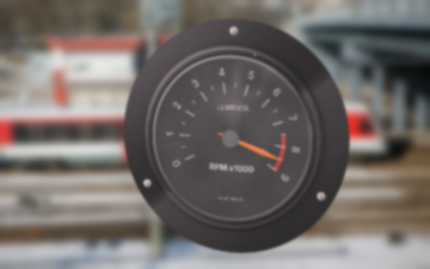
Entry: **8500** rpm
